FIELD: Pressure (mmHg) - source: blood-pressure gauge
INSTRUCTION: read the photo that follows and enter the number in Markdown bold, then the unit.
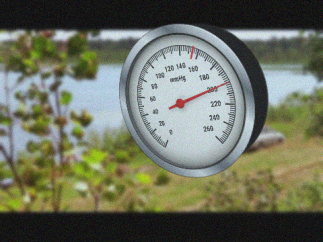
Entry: **200** mmHg
